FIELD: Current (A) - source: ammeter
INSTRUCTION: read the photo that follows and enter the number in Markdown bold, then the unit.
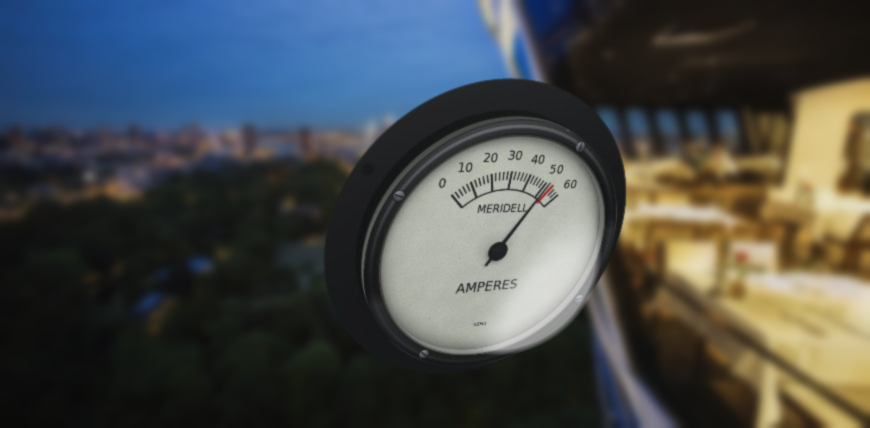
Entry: **50** A
